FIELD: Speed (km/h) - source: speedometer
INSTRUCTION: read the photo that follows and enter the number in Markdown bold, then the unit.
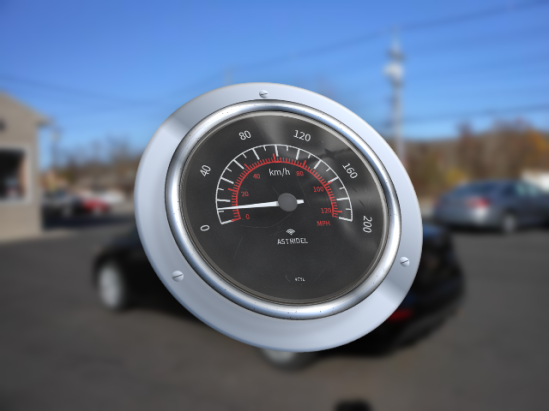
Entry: **10** km/h
